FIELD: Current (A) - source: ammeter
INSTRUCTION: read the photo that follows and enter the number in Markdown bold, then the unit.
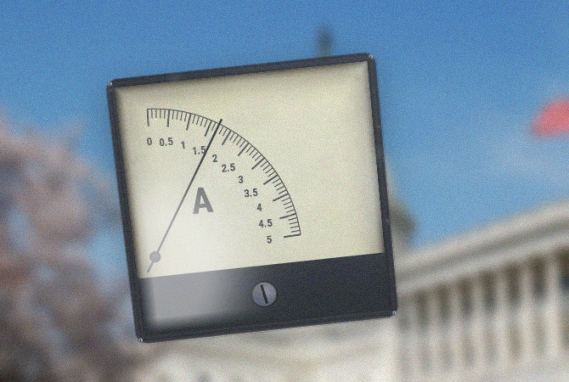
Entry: **1.7** A
